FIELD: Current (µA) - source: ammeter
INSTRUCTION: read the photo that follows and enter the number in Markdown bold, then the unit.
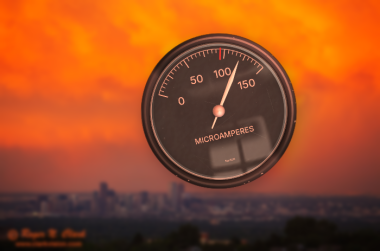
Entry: **120** µA
